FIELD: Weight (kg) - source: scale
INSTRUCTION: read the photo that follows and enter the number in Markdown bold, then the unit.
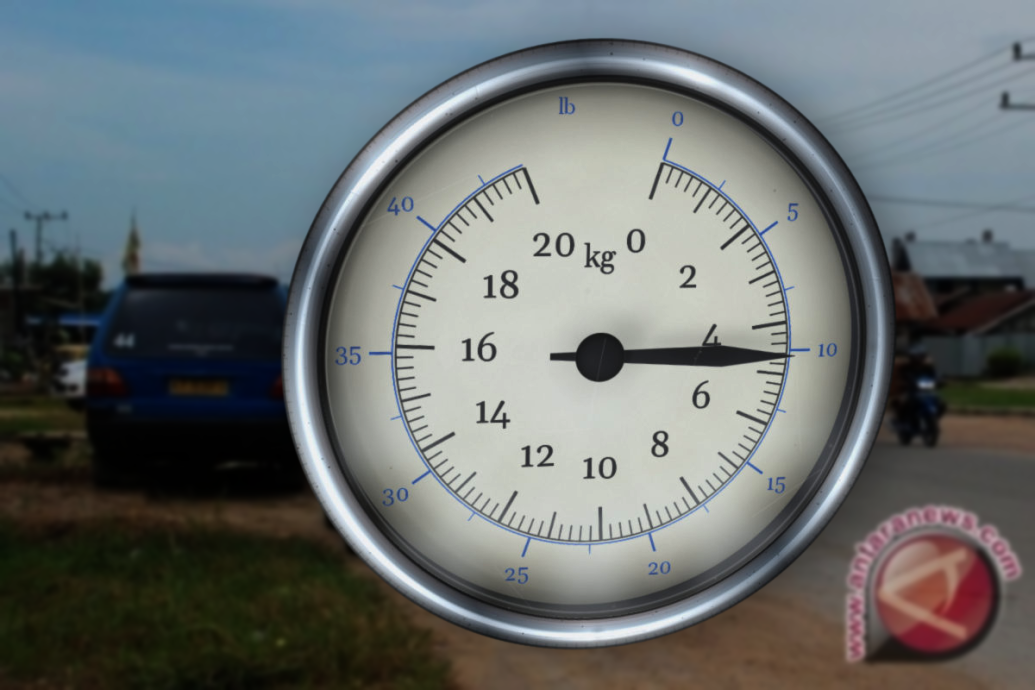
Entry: **4.6** kg
